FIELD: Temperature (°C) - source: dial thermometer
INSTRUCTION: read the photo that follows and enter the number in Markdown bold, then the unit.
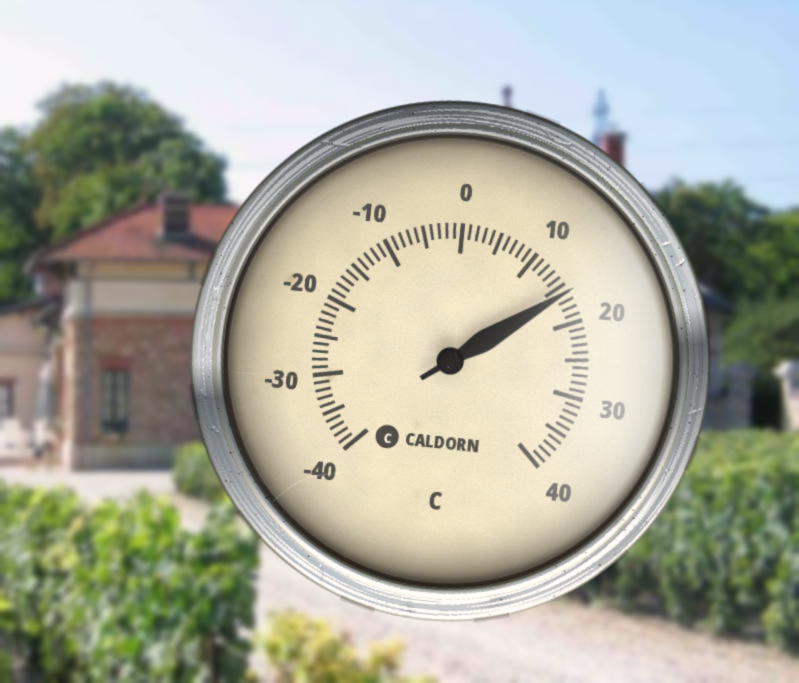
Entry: **16** °C
